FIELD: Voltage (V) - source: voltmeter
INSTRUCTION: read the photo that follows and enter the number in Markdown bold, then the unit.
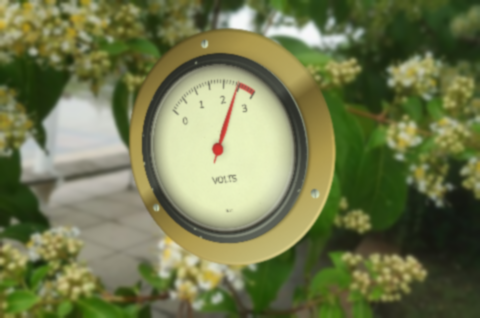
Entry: **2.5** V
